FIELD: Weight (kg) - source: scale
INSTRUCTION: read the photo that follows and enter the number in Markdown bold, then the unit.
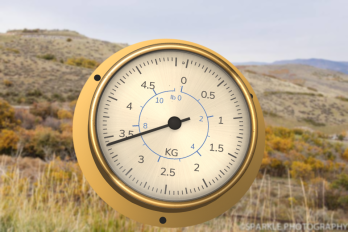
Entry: **3.4** kg
